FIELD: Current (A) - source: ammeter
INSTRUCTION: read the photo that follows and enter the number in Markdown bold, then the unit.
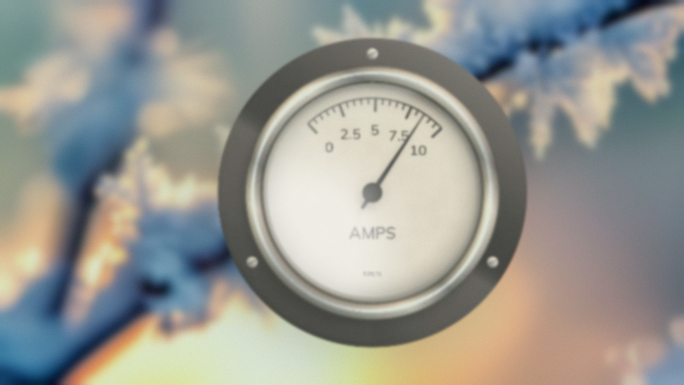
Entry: **8.5** A
